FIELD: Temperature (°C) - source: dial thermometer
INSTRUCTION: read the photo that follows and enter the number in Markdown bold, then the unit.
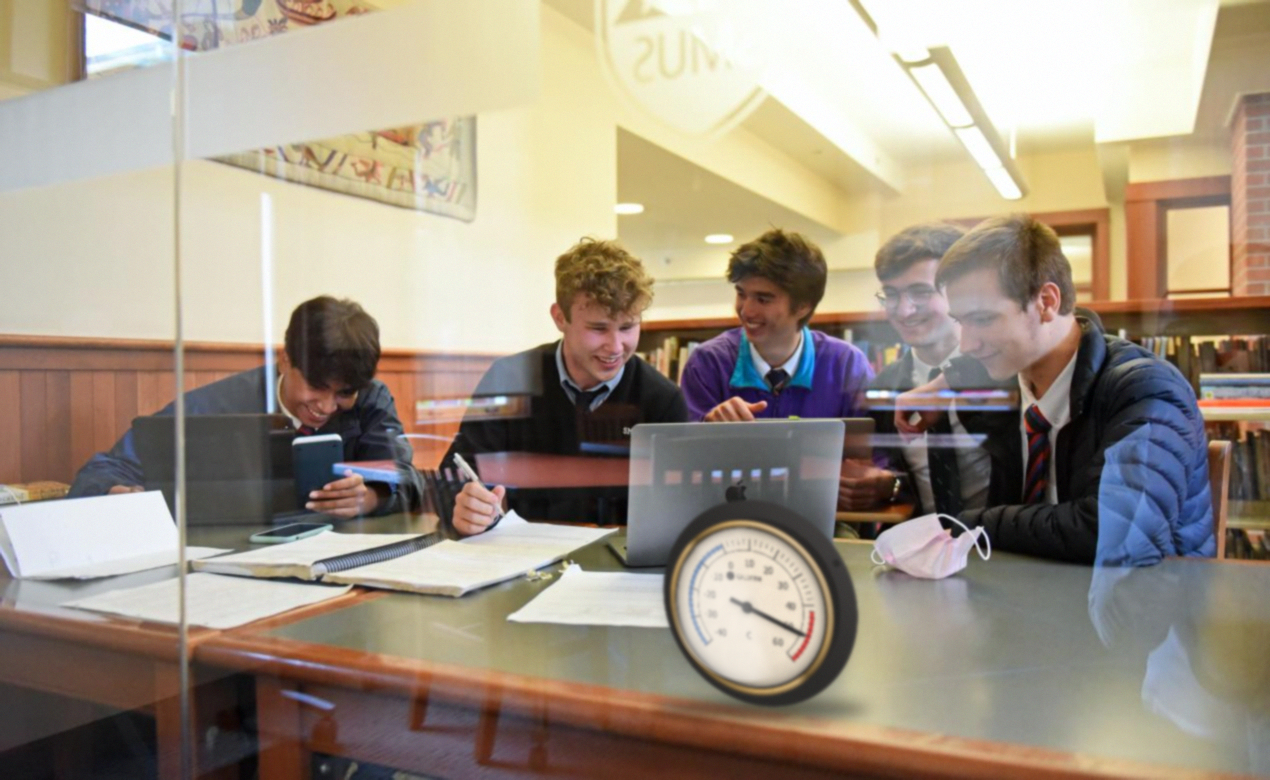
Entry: **50** °C
